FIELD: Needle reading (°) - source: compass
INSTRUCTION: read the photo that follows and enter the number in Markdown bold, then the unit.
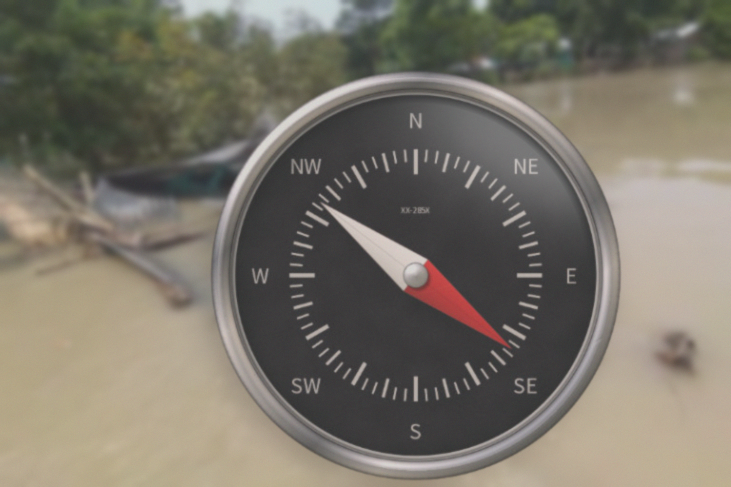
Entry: **127.5** °
